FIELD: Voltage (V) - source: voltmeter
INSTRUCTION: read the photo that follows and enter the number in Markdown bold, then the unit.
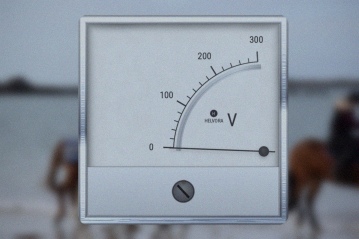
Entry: **0** V
